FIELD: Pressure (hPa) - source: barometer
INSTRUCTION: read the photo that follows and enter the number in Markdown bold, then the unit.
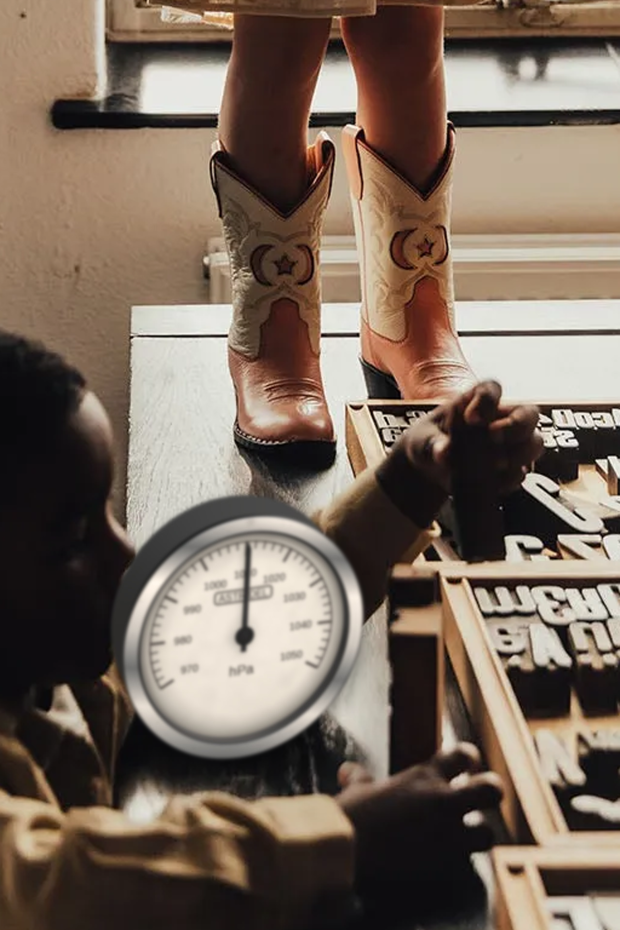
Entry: **1010** hPa
